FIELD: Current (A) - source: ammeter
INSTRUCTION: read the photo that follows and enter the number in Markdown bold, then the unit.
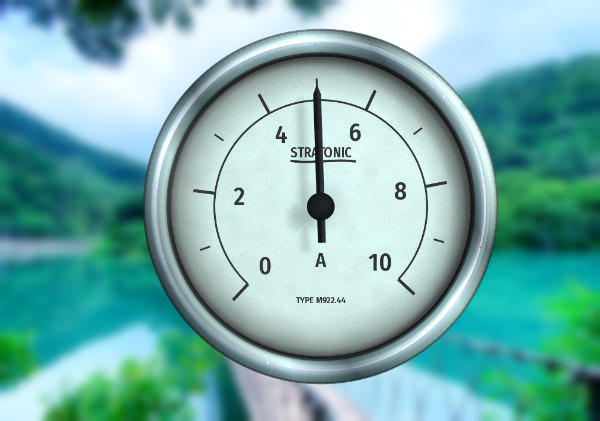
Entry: **5** A
